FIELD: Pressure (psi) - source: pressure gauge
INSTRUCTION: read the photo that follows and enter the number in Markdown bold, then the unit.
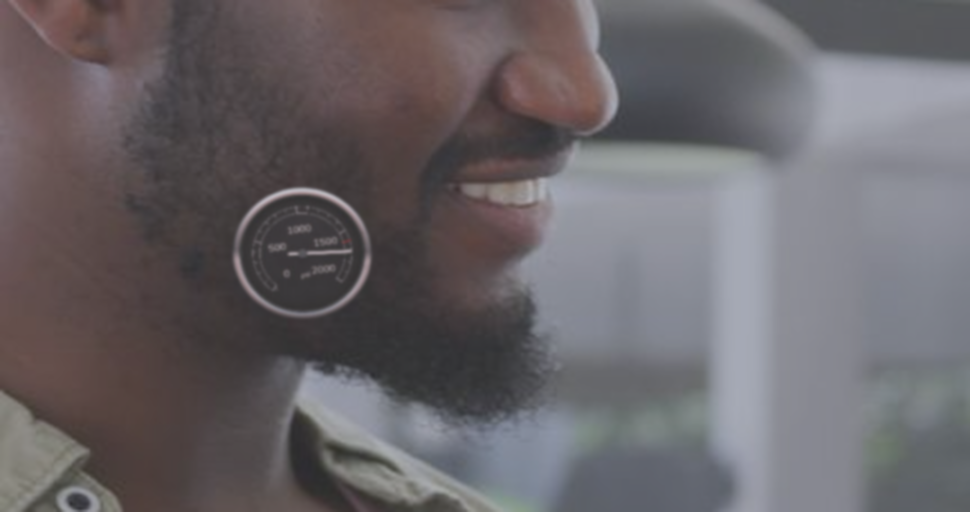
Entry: **1700** psi
